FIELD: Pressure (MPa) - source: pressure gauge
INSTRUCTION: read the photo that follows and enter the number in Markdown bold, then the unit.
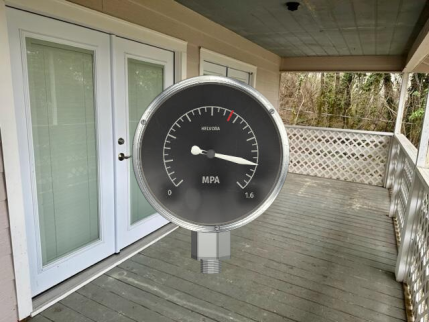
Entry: **1.4** MPa
